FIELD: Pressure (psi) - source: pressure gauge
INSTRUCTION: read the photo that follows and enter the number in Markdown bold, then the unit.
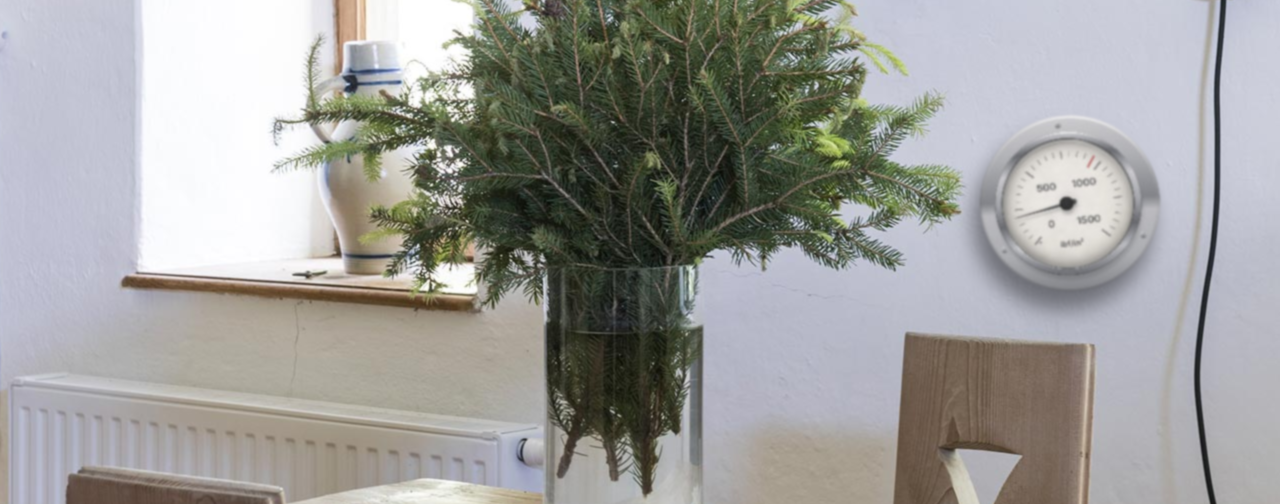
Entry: **200** psi
